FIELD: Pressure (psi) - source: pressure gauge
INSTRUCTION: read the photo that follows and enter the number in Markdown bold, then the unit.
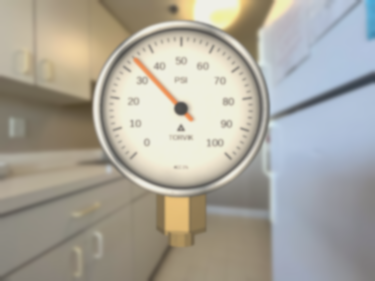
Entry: **34** psi
